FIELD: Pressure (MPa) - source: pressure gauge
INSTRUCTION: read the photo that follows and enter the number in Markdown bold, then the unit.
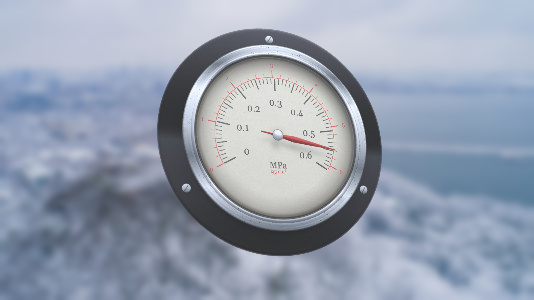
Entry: **0.55** MPa
